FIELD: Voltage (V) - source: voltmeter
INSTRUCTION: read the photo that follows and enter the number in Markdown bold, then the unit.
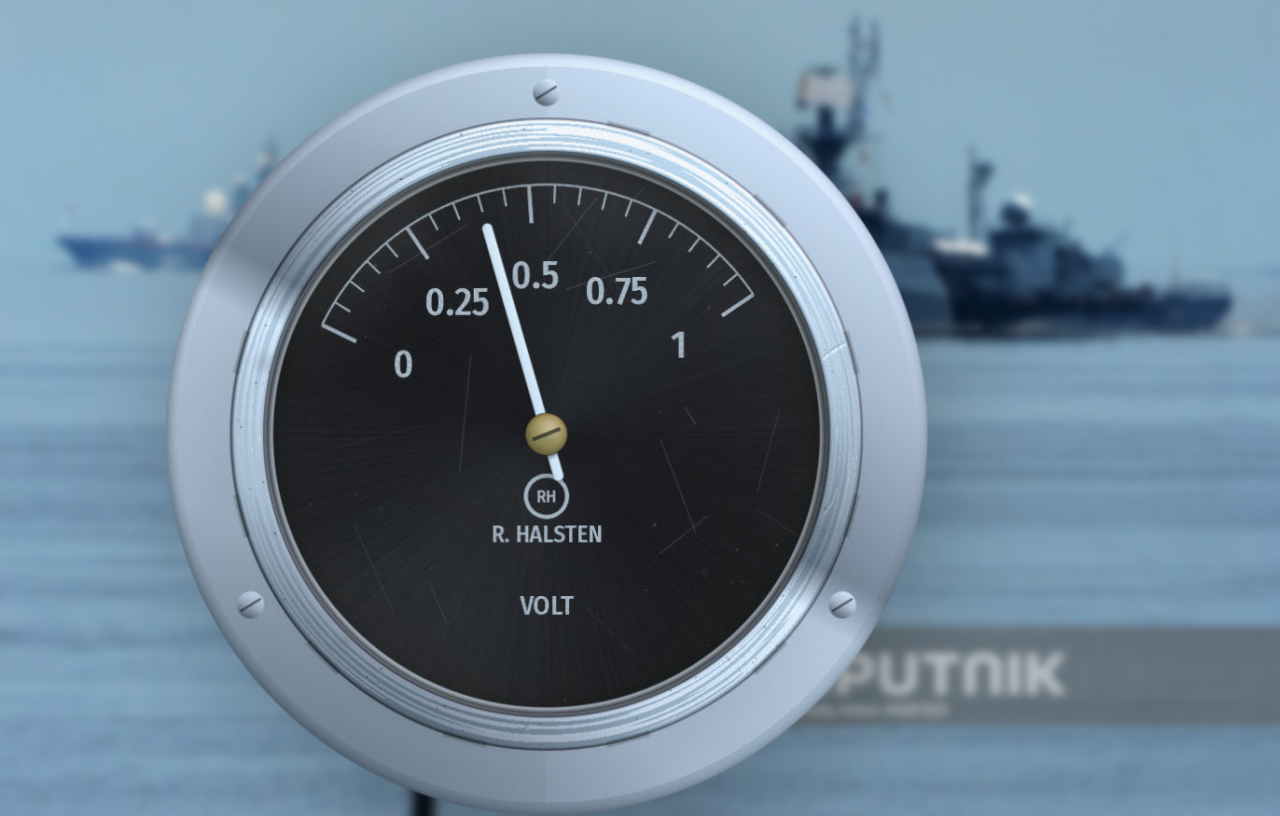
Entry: **0.4** V
